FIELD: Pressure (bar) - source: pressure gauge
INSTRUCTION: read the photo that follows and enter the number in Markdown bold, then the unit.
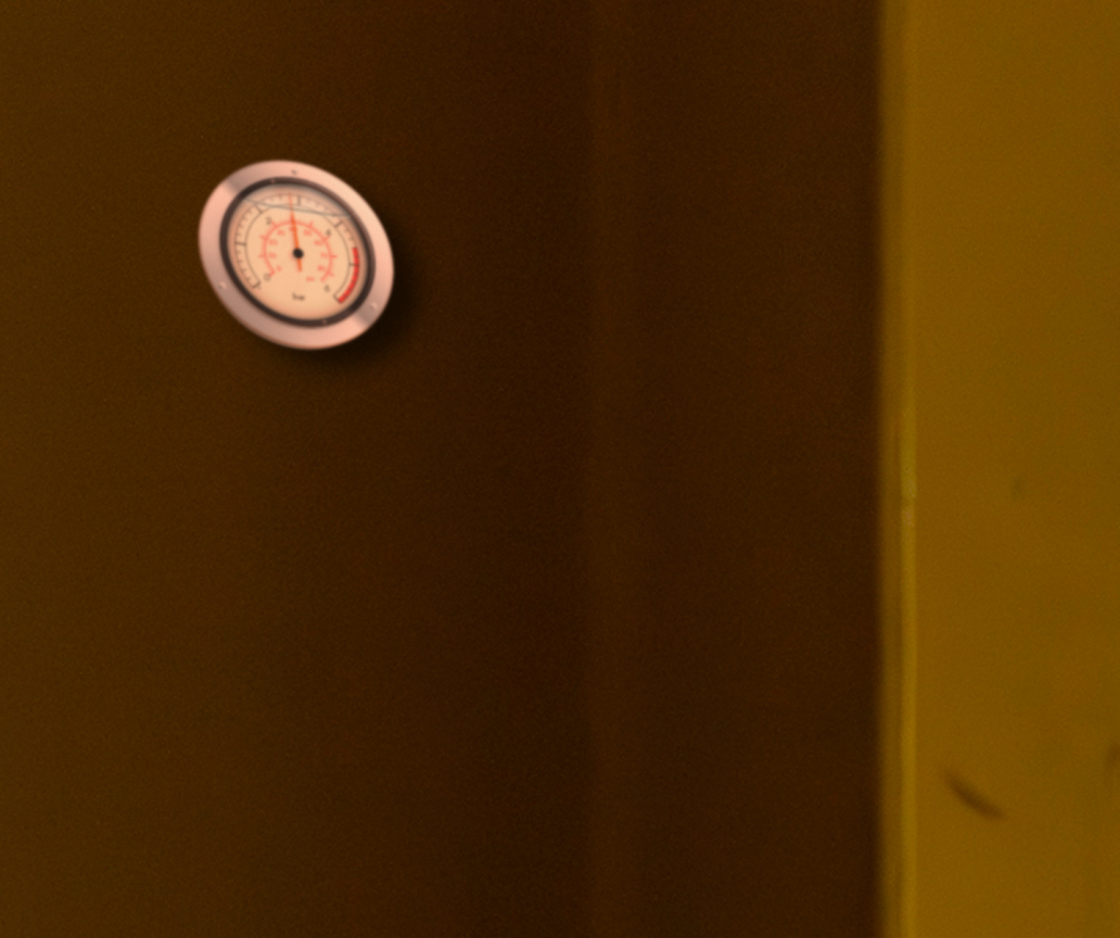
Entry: **2.8** bar
